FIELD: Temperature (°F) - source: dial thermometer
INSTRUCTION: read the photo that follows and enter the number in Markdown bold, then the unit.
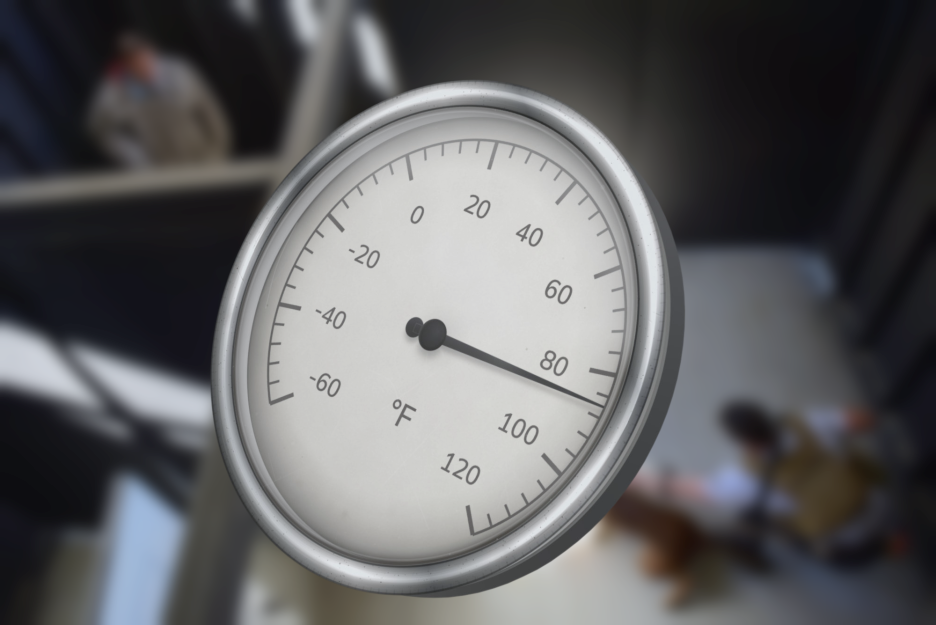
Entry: **86** °F
